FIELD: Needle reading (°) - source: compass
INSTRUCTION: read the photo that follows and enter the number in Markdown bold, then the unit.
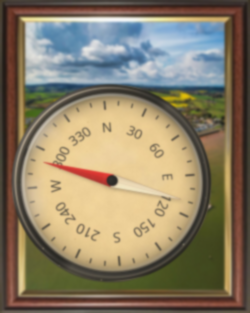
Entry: **290** °
